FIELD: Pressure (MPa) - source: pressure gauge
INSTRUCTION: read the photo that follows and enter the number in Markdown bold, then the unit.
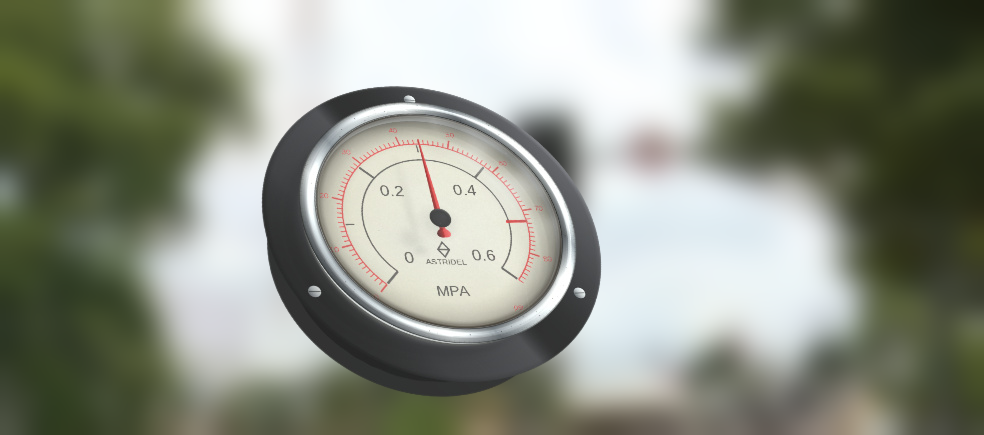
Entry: **0.3** MPa
